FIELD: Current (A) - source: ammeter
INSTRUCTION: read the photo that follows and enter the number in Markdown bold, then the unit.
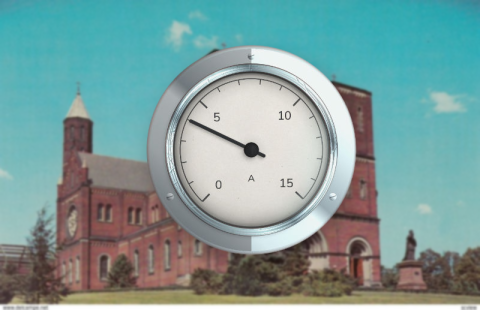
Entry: **4** A
